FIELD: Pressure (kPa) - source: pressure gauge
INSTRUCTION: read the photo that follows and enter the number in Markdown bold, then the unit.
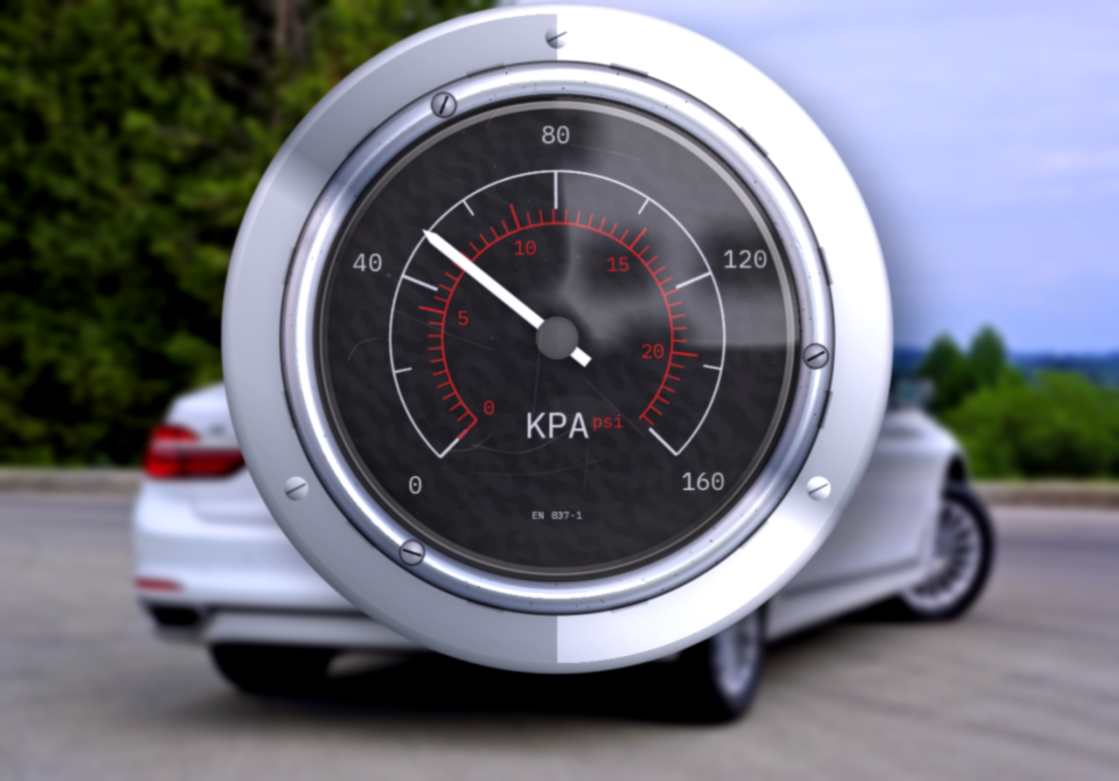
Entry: **50** kPa
